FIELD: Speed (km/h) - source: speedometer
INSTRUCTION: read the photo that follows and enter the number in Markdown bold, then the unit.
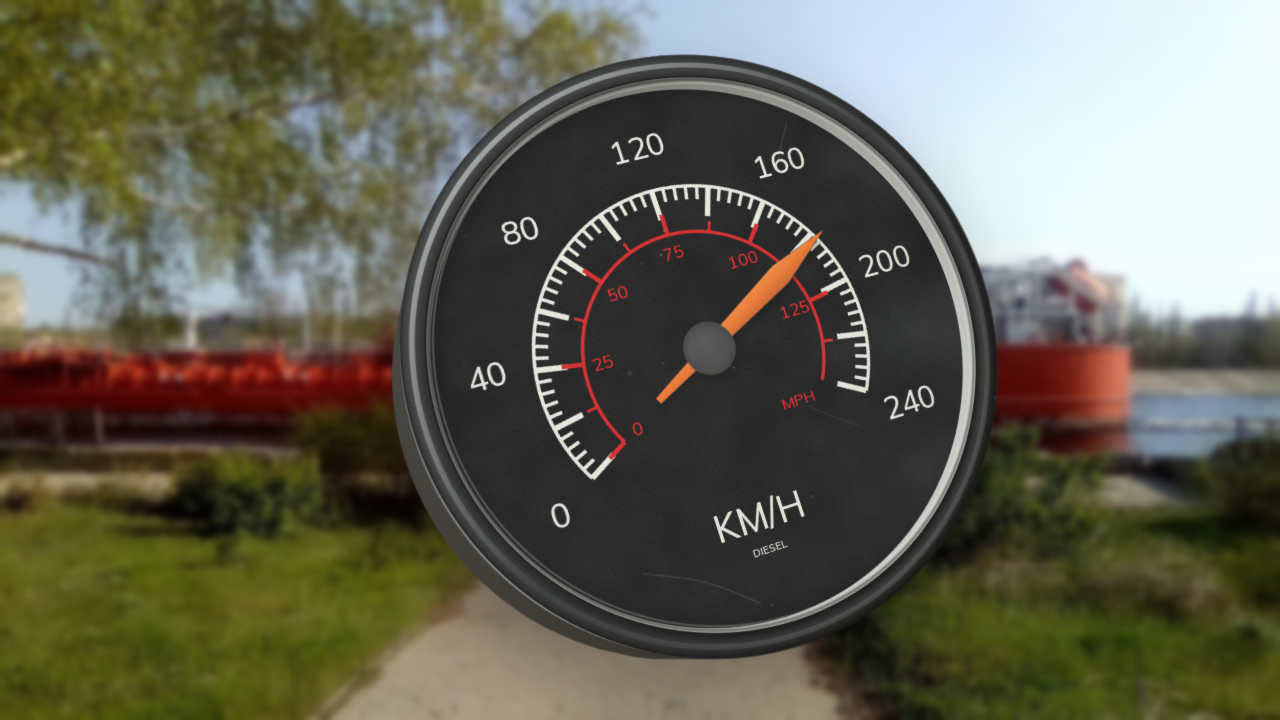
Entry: **182** km/h
